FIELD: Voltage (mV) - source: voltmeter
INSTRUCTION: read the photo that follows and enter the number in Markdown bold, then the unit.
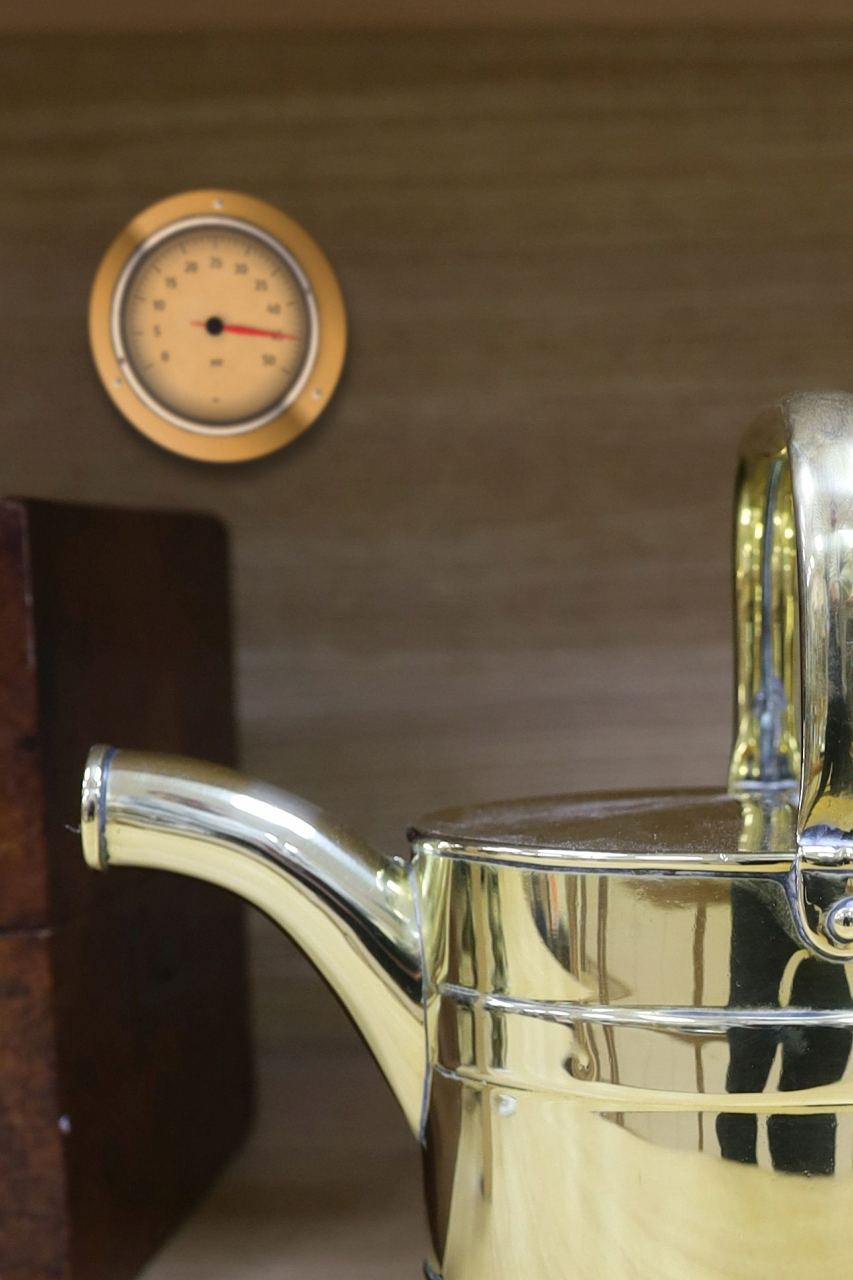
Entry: **45** mV
